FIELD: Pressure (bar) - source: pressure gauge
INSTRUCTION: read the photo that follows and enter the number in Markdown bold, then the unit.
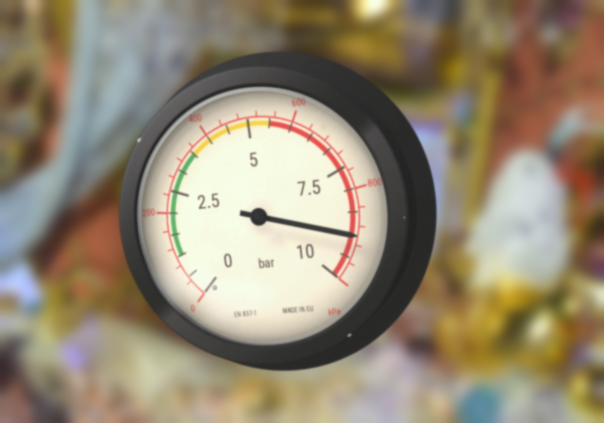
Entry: **9** bar
